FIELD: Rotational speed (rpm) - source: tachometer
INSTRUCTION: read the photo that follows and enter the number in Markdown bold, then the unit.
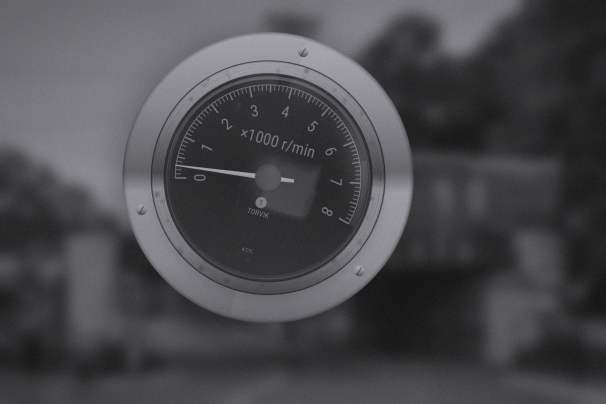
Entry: **300** rpm
